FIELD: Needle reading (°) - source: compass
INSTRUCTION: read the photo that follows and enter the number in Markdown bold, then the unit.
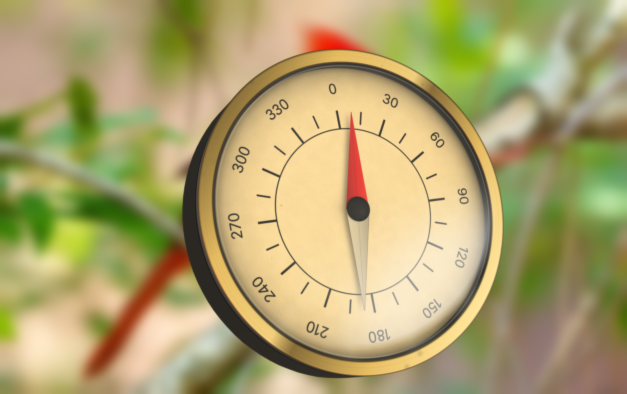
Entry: **7.5** °
